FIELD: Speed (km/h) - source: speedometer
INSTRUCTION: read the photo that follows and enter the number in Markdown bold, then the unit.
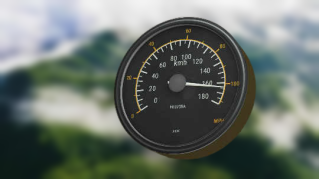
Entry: **165** km/h
